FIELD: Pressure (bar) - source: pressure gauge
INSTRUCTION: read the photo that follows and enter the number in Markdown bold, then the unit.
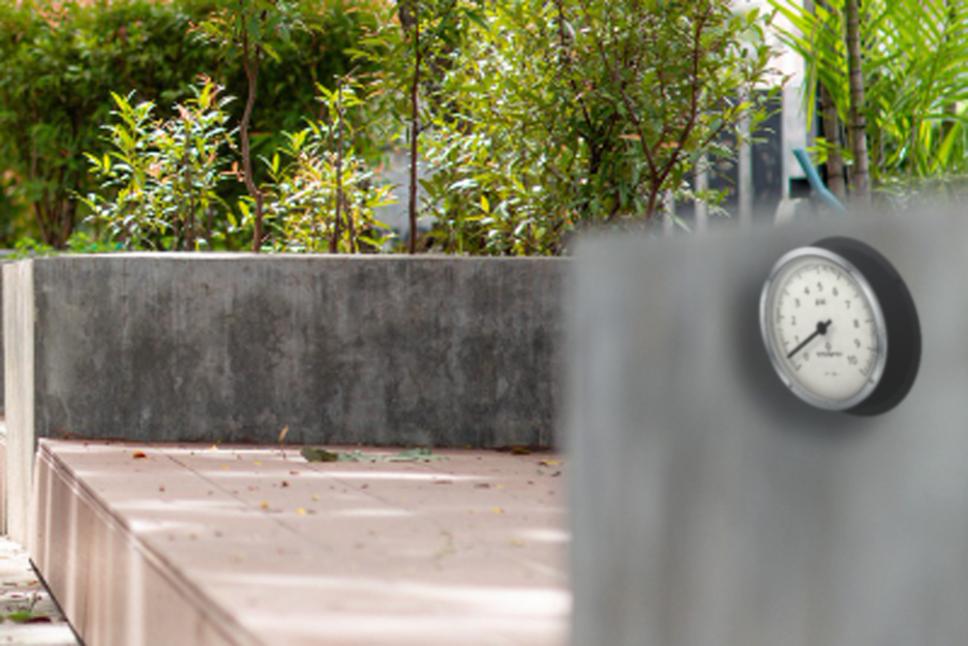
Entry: **0.5** bar
